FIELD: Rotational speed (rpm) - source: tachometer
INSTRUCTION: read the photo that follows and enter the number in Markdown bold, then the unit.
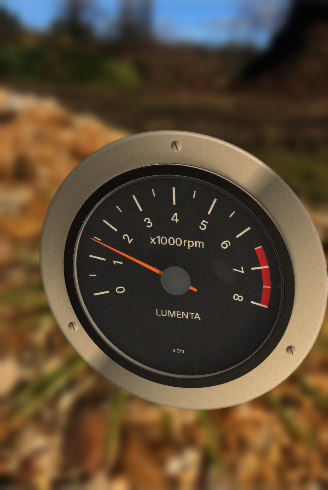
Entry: **1500** rpm
